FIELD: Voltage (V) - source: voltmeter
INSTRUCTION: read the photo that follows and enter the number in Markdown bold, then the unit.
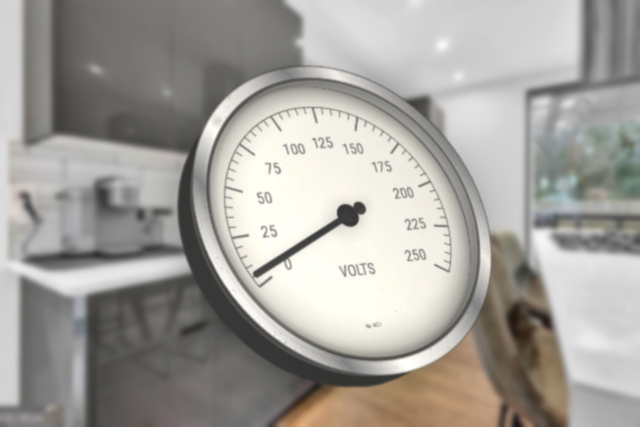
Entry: **5** V
